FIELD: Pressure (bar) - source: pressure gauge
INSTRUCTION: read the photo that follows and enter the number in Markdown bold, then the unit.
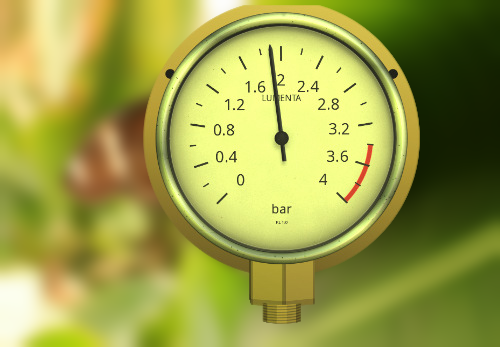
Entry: **1.9** bar
